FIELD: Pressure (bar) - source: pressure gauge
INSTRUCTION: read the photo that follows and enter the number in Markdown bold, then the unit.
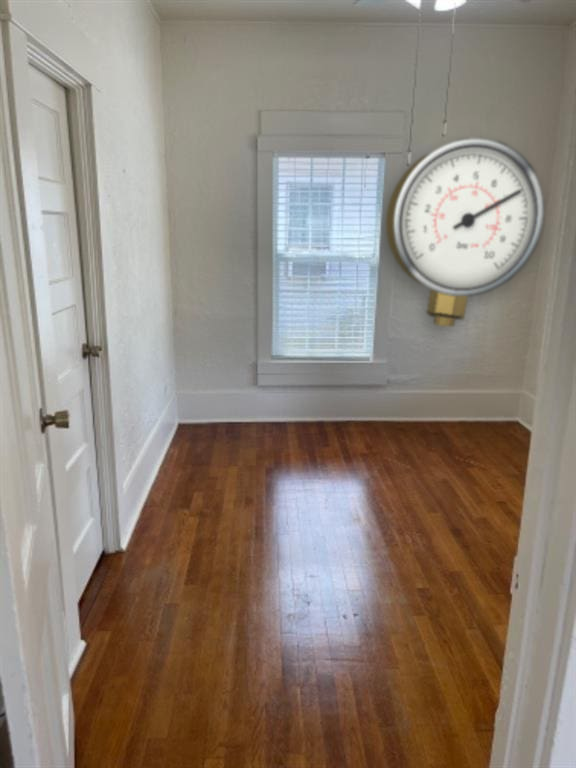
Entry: **7** bar
